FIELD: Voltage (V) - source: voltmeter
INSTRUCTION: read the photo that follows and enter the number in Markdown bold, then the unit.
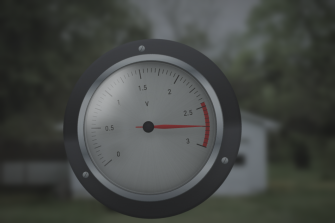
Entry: **2.75** V
